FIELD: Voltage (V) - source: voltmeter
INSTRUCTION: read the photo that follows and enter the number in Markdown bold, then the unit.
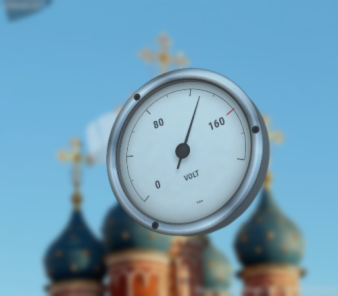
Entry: **130** V
